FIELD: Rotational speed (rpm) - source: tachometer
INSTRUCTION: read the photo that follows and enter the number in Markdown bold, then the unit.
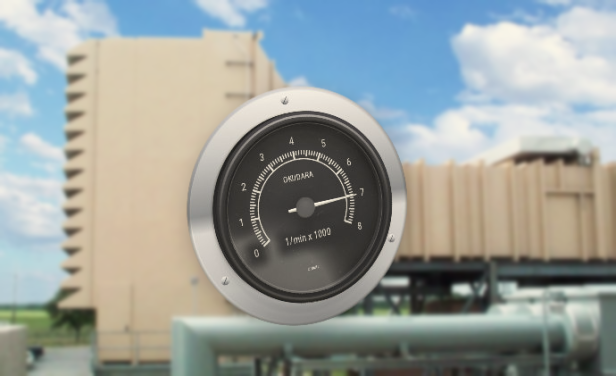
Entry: **7000** rpm
